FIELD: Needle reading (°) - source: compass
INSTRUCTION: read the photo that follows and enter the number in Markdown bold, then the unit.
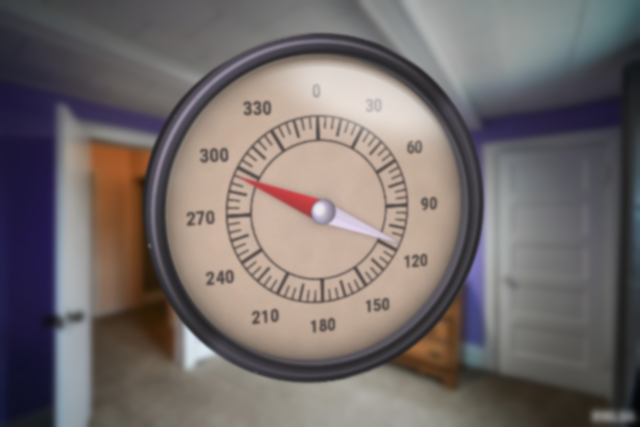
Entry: **295** °
